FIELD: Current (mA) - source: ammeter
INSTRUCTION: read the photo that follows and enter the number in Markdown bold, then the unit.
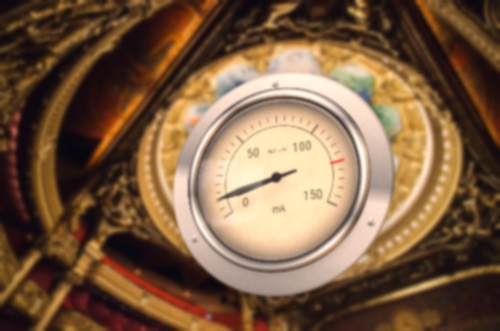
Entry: **10** mA
